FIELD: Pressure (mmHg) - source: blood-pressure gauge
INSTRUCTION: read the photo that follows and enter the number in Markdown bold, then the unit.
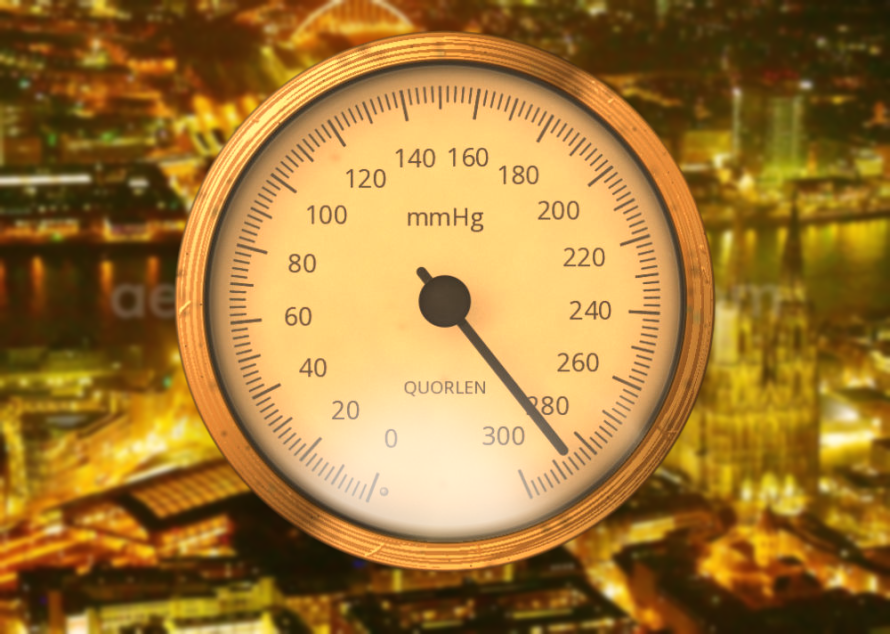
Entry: **286** mmHg
